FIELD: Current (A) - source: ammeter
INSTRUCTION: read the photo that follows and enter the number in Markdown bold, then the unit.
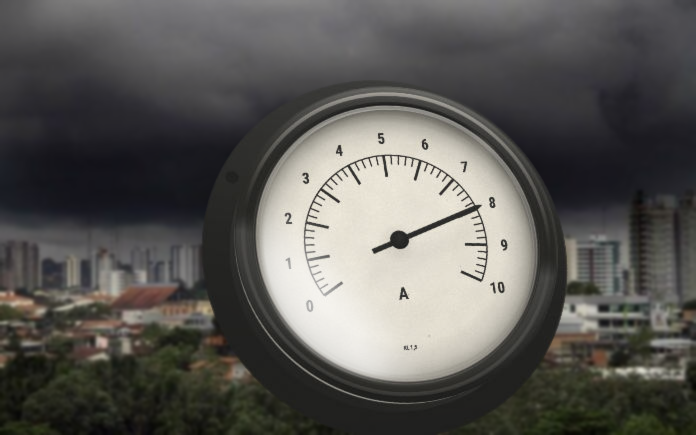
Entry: **8** A
